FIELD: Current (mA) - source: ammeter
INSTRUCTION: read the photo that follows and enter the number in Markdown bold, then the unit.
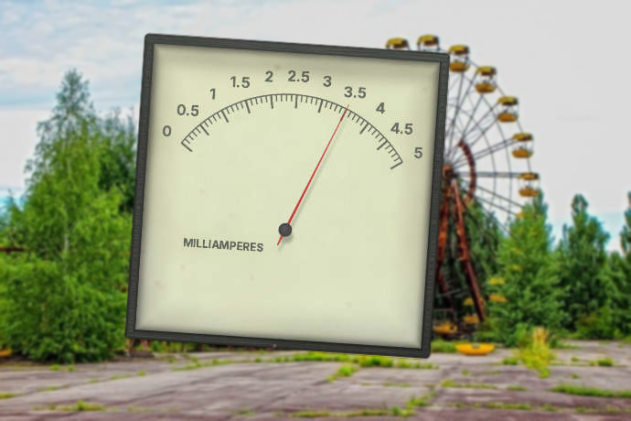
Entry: **3.5** mA
